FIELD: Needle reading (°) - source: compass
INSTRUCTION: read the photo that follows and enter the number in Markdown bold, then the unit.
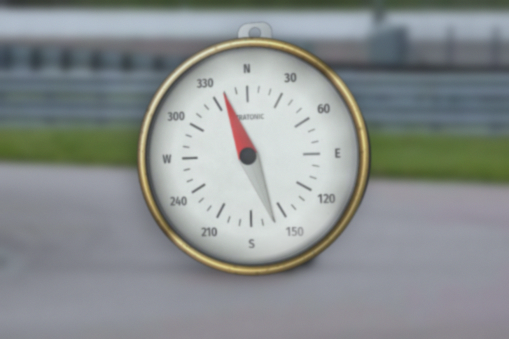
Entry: **340** °
